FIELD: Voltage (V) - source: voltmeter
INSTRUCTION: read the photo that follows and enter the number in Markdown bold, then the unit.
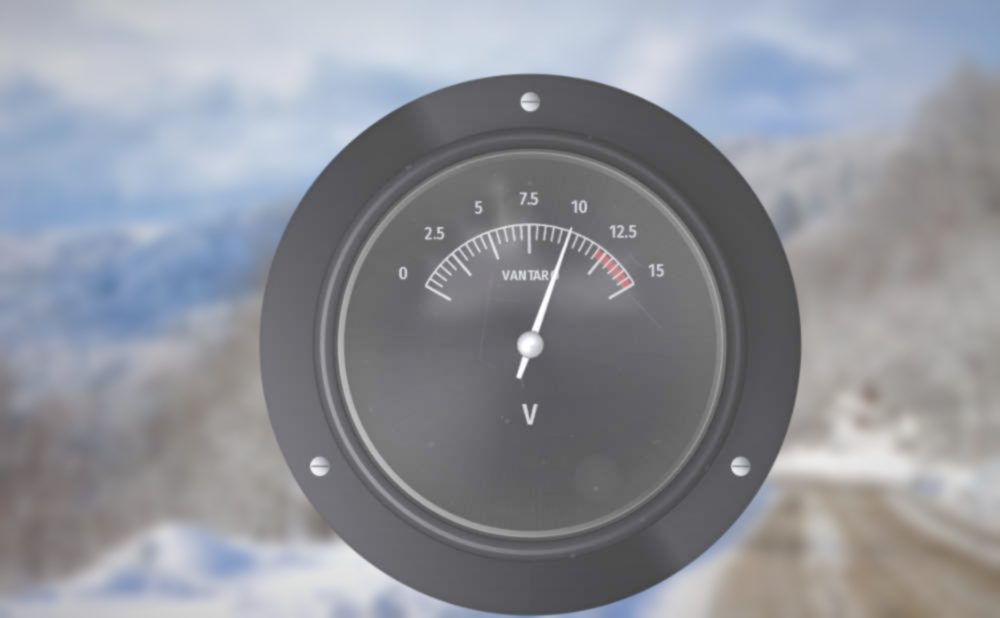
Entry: **10** V
